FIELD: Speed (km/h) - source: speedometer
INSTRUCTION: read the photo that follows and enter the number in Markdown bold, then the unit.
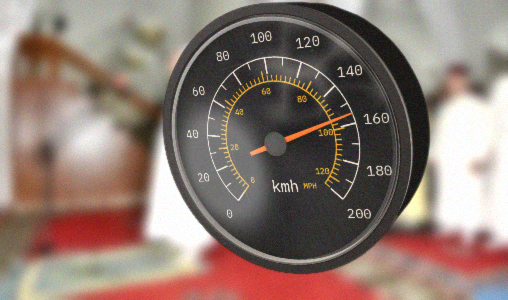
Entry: **155** km/h
